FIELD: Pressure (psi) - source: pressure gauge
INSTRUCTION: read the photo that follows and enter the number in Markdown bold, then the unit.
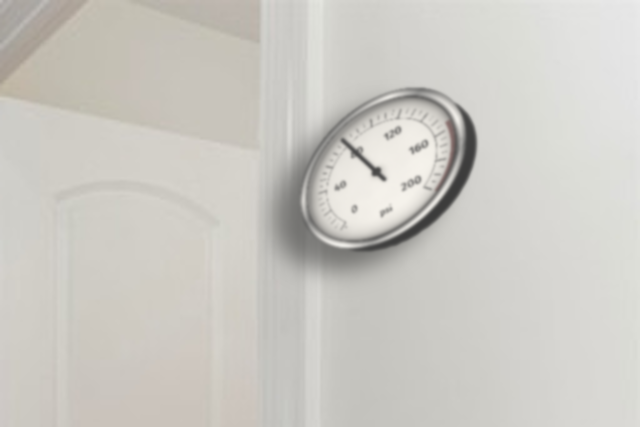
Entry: **80** psi
